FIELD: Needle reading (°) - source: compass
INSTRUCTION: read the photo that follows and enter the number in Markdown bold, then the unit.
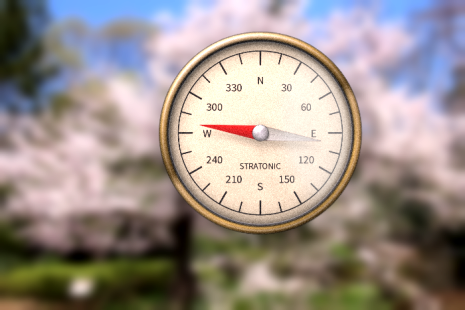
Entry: **277.5** °
